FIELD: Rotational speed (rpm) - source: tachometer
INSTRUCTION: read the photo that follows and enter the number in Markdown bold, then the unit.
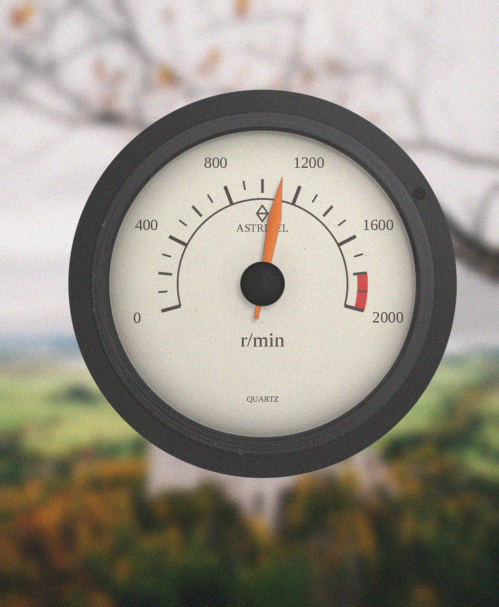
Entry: **1100** rpm
